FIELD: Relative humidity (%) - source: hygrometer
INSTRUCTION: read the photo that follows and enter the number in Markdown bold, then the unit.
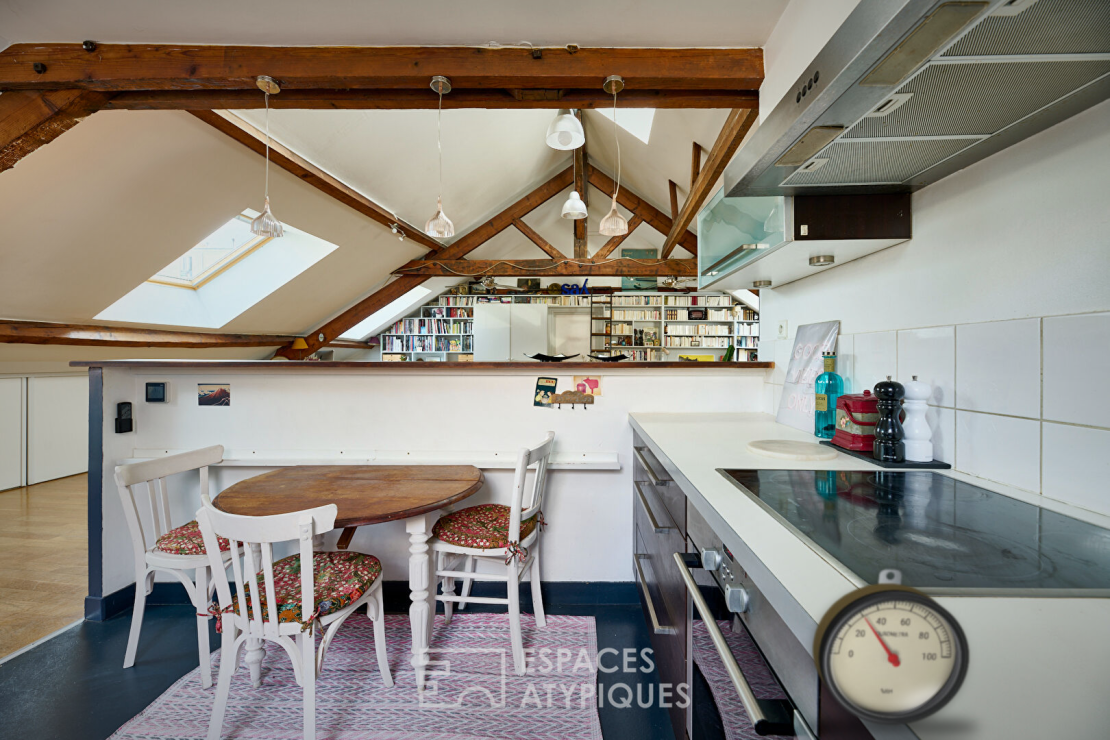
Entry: **30** %
